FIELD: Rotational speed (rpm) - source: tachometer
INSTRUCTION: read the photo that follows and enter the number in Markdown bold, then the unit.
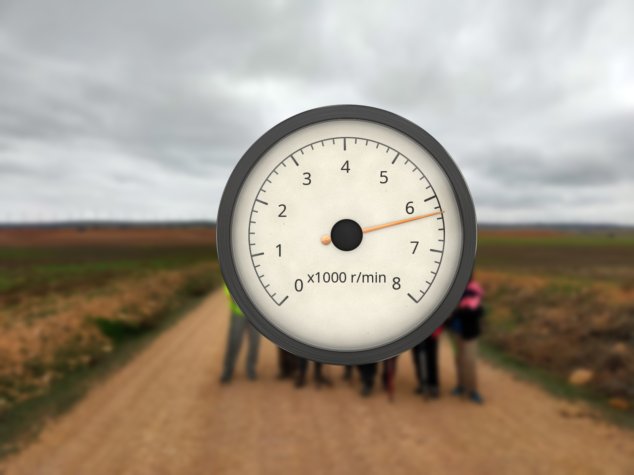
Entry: **6300** rpm
